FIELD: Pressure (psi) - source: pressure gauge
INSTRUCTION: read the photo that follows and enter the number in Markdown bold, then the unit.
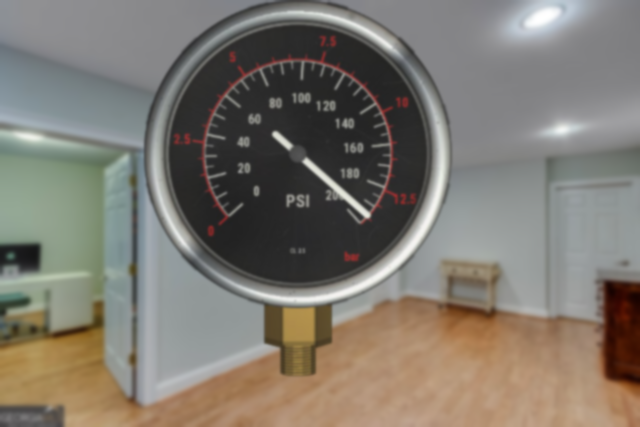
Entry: **195** psi
